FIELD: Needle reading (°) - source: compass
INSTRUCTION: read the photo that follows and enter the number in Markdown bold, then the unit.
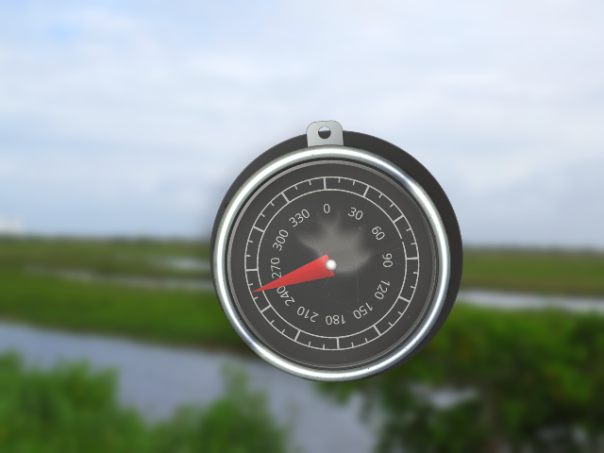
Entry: **255** °
